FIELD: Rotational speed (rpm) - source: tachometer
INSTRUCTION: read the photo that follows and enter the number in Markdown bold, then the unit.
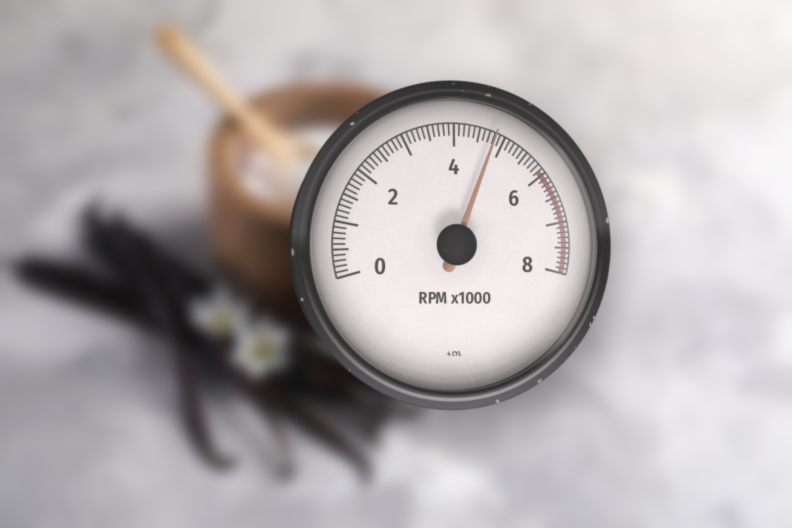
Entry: **4800** rpm
